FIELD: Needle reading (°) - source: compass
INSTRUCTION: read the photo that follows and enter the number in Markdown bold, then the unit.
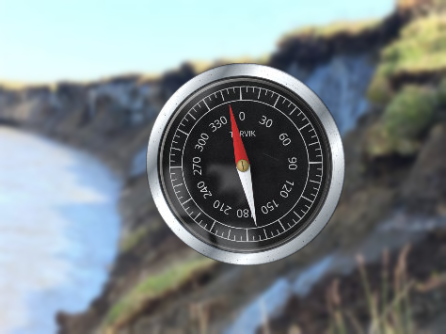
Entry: **350** °
